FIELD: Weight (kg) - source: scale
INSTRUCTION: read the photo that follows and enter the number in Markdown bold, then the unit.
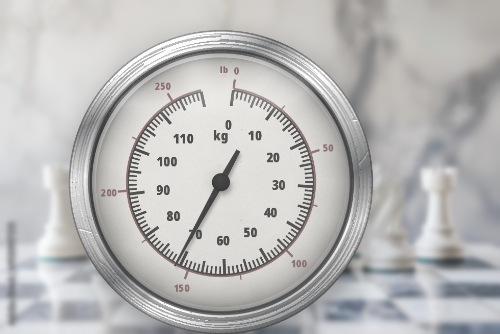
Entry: **71** kg
